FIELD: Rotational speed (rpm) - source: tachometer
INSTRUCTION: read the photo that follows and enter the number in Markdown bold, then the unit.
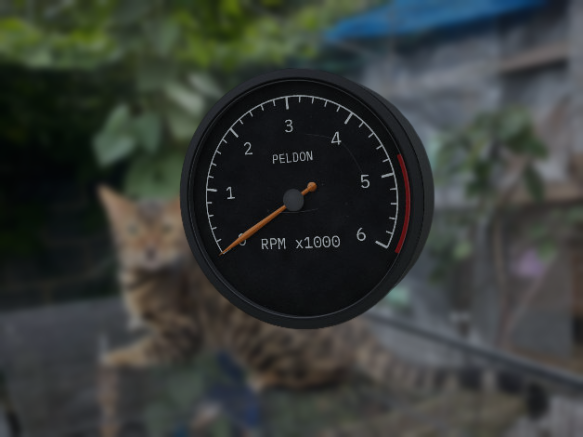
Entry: **0** rpm
